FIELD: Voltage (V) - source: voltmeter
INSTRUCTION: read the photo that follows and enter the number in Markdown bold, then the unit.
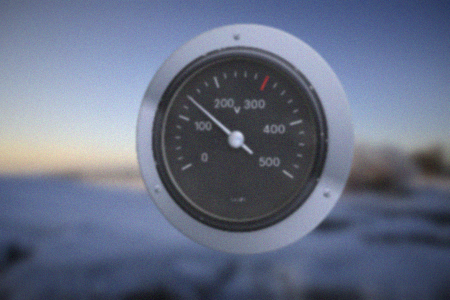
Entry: **140** V
